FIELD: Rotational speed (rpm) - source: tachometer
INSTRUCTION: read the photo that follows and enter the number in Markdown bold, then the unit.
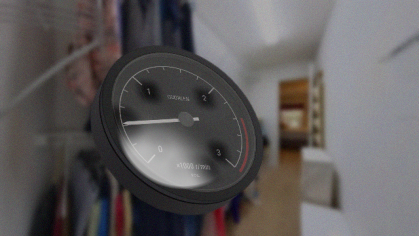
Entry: **400** rpm
